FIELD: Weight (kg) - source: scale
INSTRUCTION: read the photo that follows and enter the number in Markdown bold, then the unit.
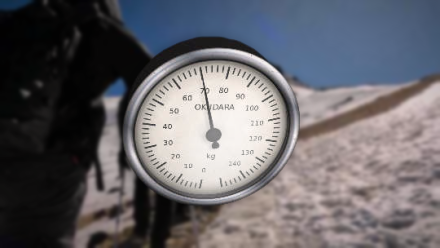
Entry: **70** kg
